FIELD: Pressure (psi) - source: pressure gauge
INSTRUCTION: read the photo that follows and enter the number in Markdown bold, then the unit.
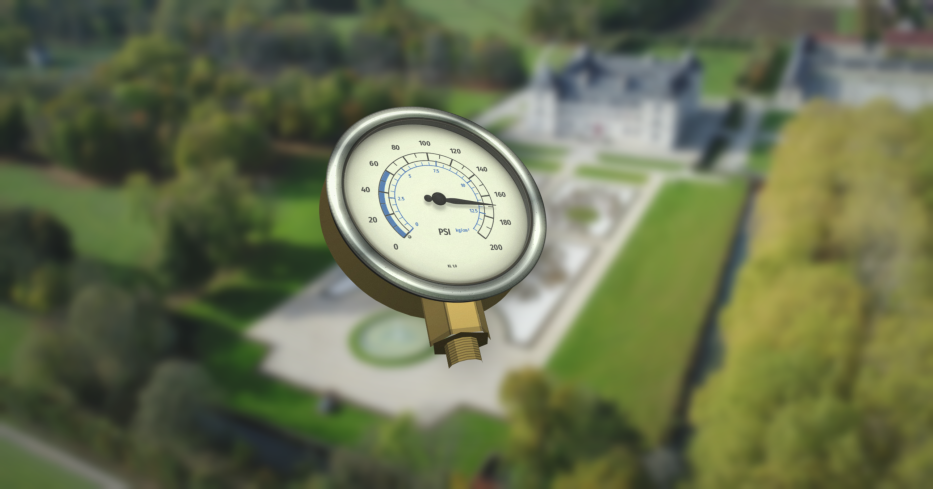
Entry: **170** psi
